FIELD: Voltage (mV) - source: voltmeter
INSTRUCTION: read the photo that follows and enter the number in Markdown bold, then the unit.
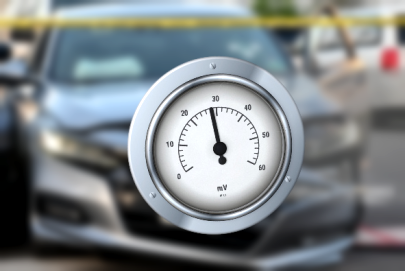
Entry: **28** mV
